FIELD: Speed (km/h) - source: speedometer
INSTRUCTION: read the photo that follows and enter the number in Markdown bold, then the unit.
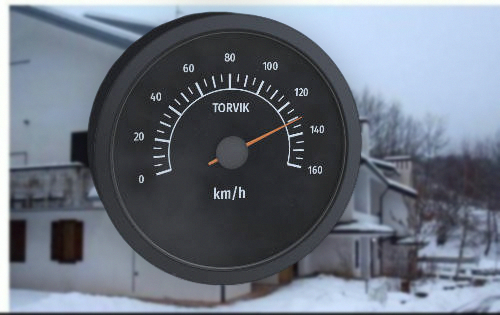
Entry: **130** km/h
